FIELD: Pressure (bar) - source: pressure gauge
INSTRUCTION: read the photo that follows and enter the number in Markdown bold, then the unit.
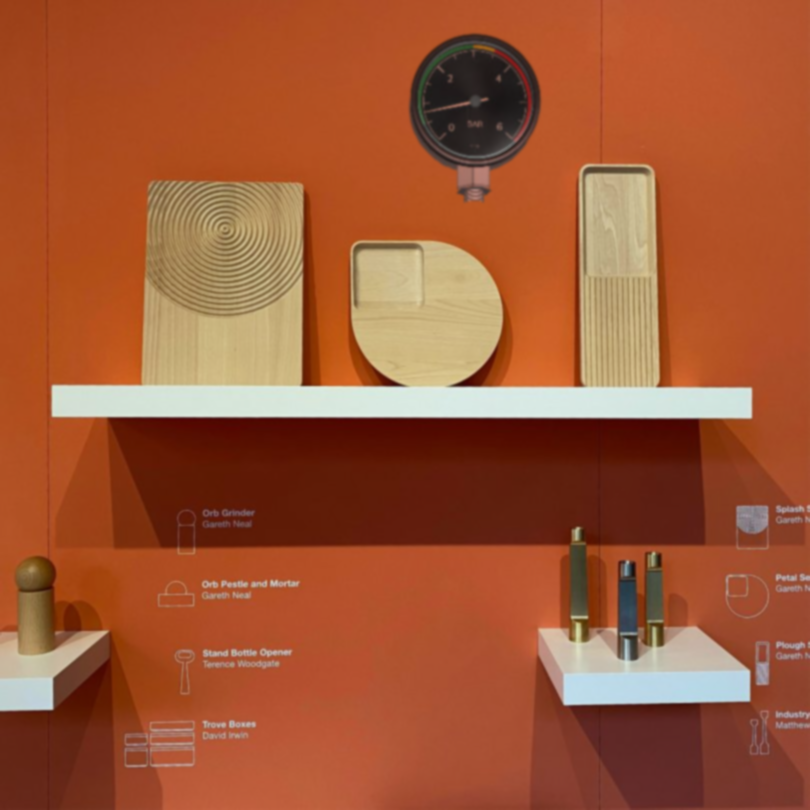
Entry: **0.75** bar
